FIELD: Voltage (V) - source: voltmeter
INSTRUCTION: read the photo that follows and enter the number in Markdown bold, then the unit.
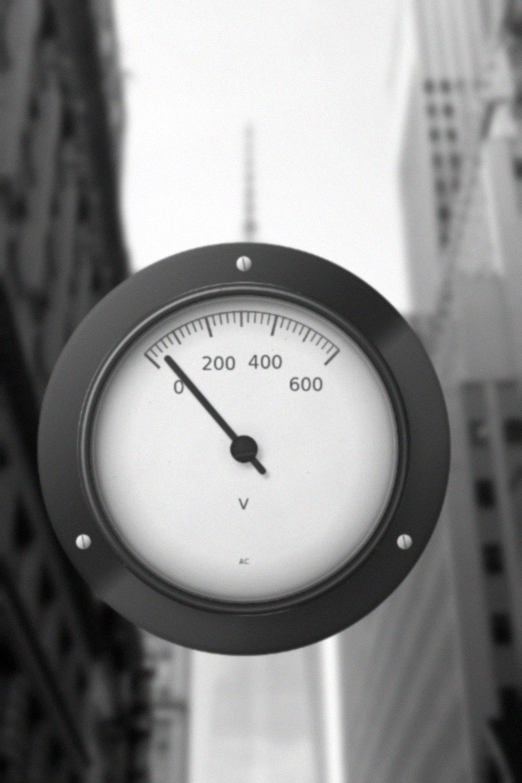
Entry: **40** V
